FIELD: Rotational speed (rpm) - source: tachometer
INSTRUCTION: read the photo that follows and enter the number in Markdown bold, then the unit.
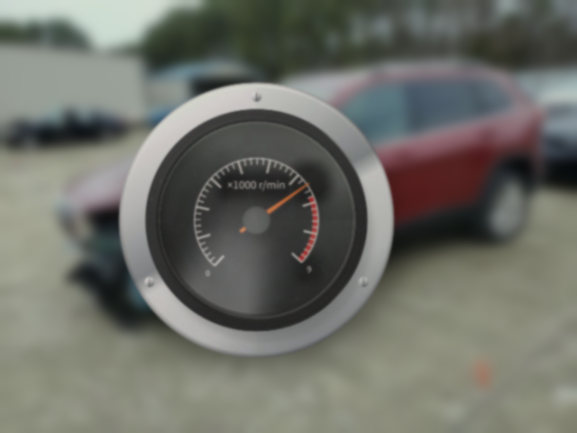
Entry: **6400** rpm
